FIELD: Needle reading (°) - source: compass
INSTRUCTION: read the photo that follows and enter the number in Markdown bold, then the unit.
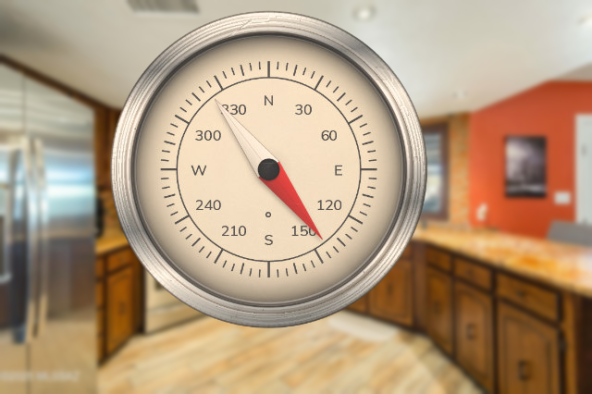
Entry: **142.5** °
